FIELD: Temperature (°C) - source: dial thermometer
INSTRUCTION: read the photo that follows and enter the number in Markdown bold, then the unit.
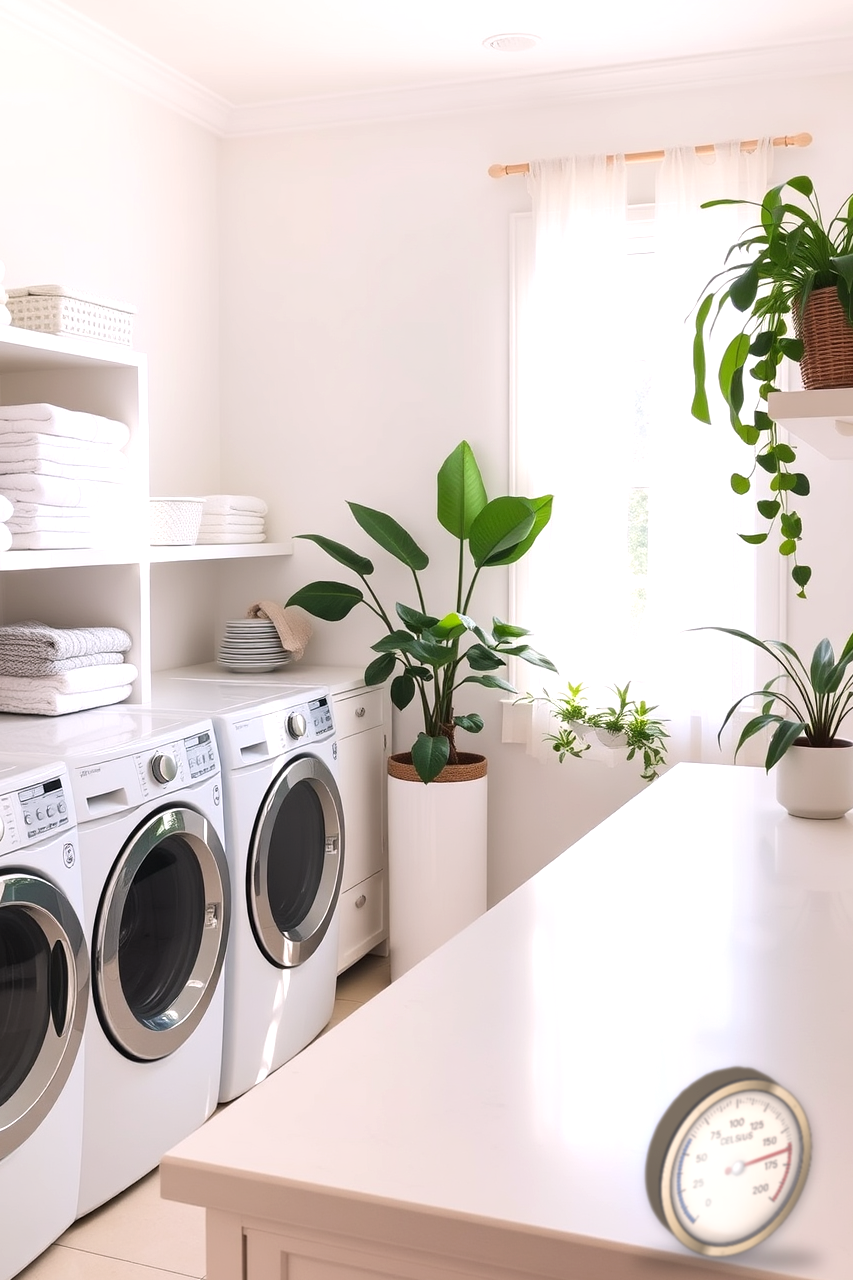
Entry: **162.5** °C
